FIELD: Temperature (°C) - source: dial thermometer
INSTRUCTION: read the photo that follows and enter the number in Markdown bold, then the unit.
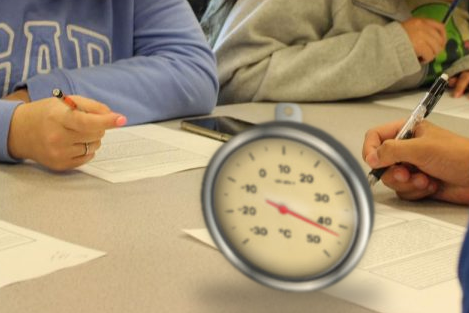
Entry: **42.5** °C
